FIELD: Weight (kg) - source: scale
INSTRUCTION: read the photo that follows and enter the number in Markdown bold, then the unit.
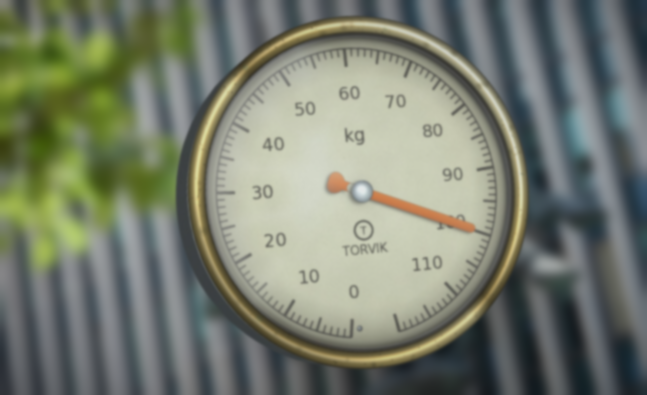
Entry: **100** kg
